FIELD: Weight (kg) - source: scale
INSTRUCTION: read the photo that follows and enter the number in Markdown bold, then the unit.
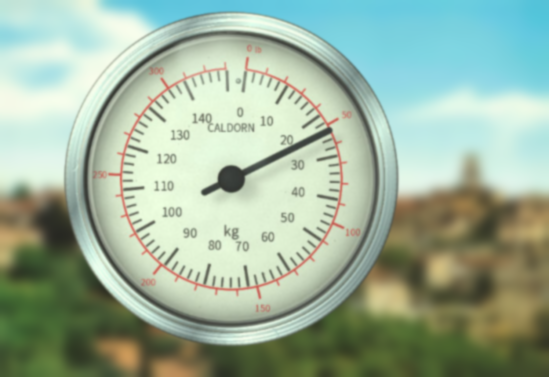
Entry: **24** kg
